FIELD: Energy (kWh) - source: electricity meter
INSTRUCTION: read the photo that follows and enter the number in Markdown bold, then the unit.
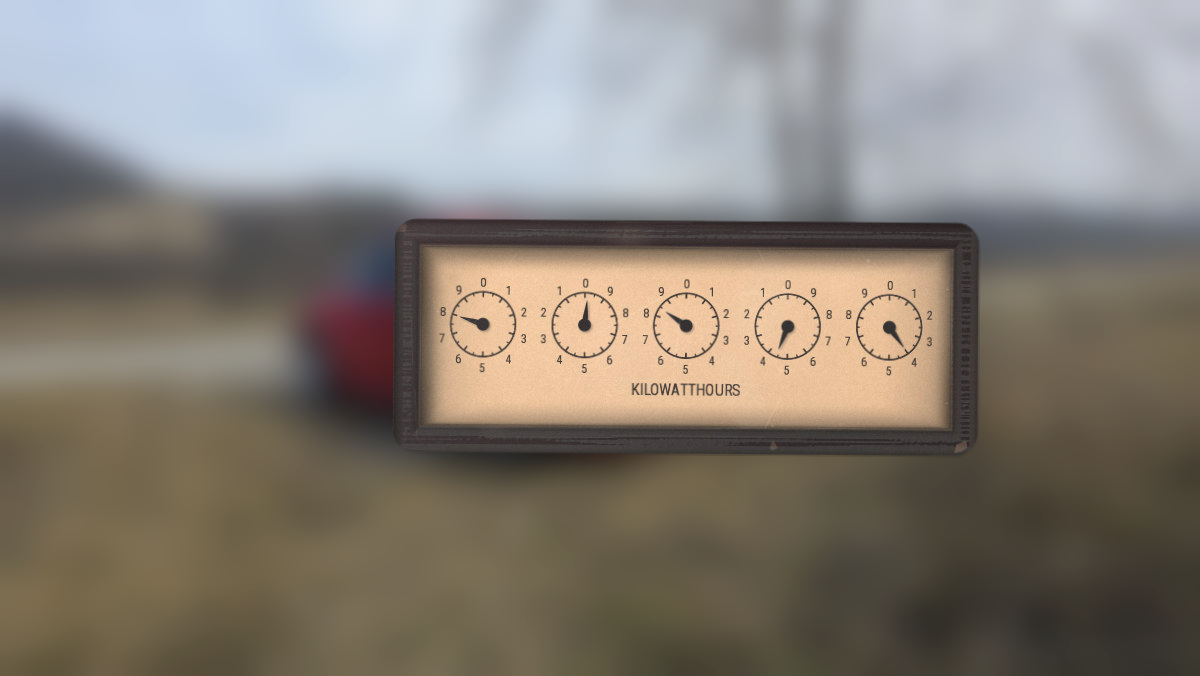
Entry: **79844** kWh
